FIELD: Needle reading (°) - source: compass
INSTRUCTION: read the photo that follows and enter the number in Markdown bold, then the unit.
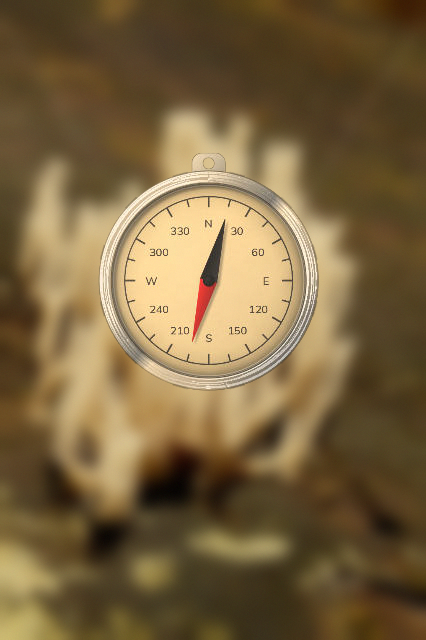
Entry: **195** °
